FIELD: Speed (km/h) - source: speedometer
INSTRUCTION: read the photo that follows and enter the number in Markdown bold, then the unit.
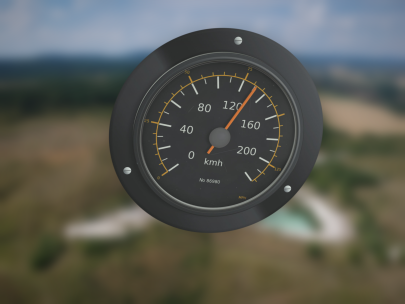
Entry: **130** km/h
